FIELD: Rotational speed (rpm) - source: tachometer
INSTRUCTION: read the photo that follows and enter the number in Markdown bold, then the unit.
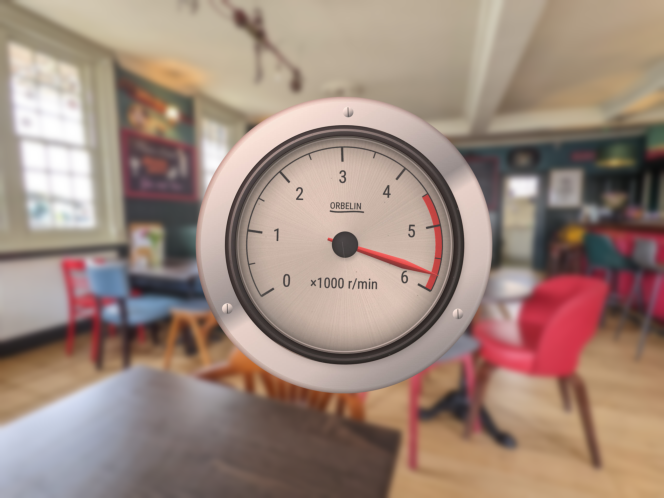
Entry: **5750** rpm
